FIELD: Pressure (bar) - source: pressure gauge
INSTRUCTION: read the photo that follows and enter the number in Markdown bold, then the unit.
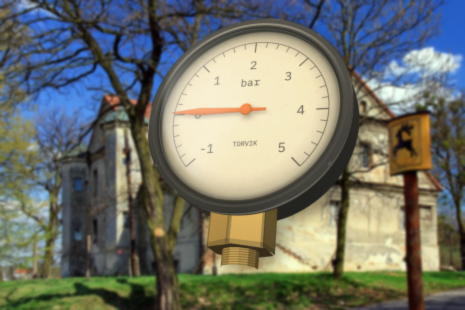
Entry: **0** bar
